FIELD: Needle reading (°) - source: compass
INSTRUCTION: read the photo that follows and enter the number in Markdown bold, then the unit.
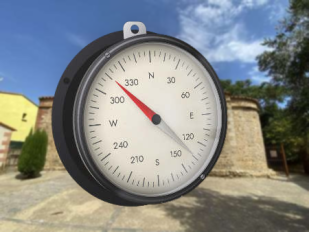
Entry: **315** °
